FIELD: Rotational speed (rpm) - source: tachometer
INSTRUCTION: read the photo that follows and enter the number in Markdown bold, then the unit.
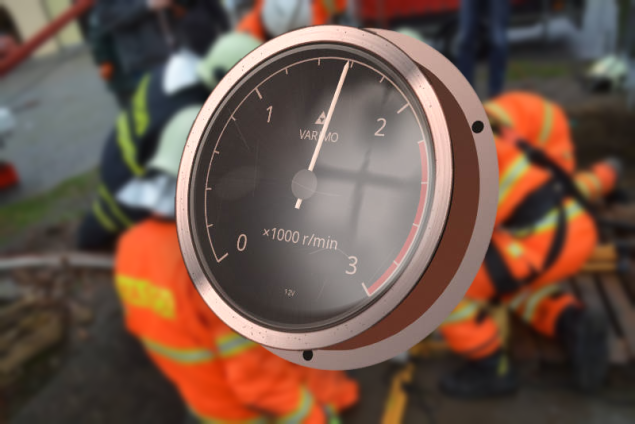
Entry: **1600** rpm
